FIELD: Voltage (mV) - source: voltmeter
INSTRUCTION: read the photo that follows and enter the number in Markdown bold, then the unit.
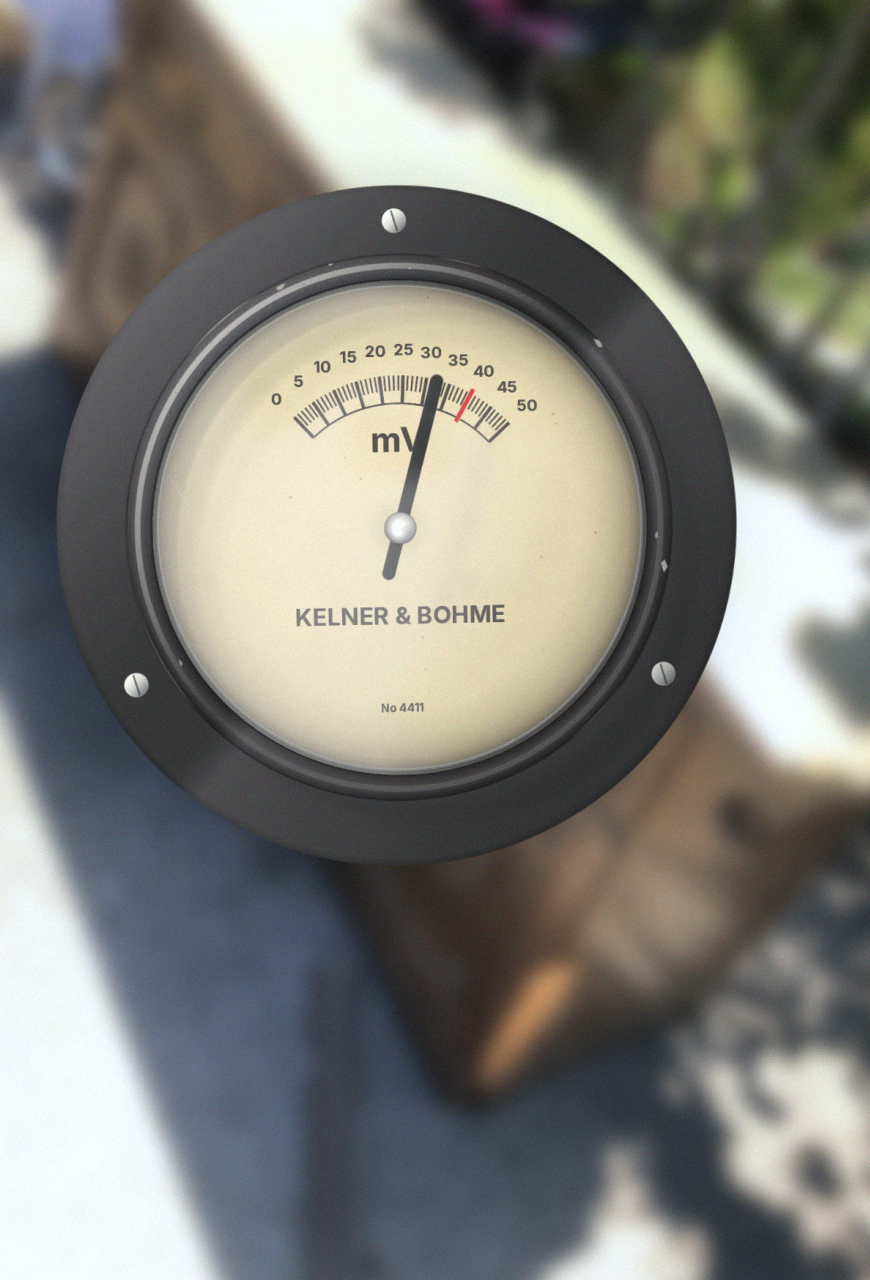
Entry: **32** mV
